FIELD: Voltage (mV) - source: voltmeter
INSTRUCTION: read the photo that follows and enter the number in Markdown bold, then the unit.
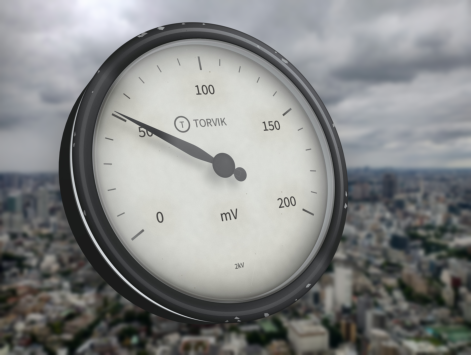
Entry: **50** mV
